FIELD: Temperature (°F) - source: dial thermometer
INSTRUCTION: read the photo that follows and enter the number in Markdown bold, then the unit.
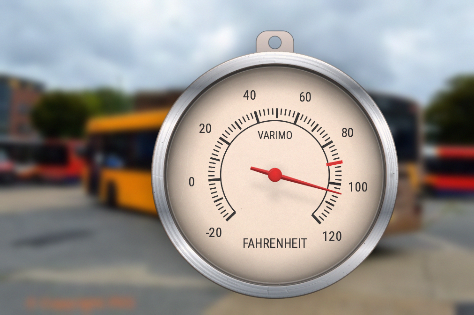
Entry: **104** °F
